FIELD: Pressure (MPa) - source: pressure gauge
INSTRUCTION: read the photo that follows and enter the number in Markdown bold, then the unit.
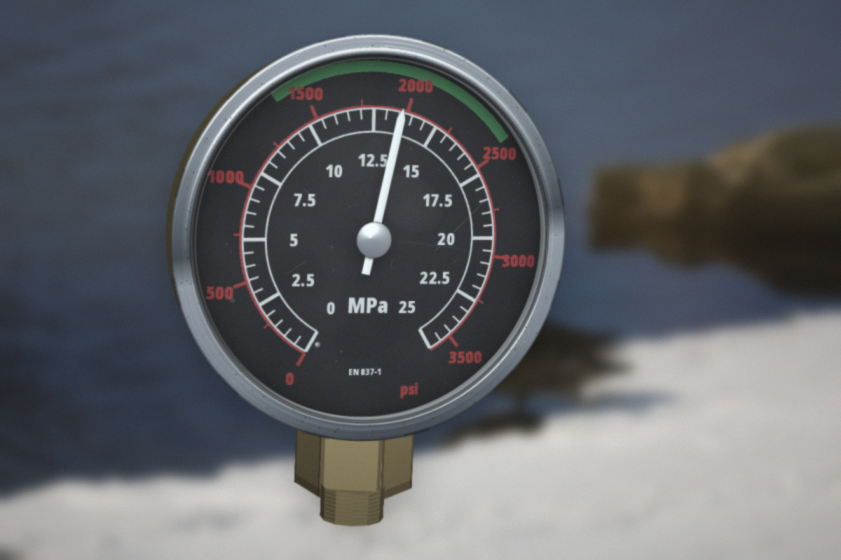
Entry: **13.5** MPa
